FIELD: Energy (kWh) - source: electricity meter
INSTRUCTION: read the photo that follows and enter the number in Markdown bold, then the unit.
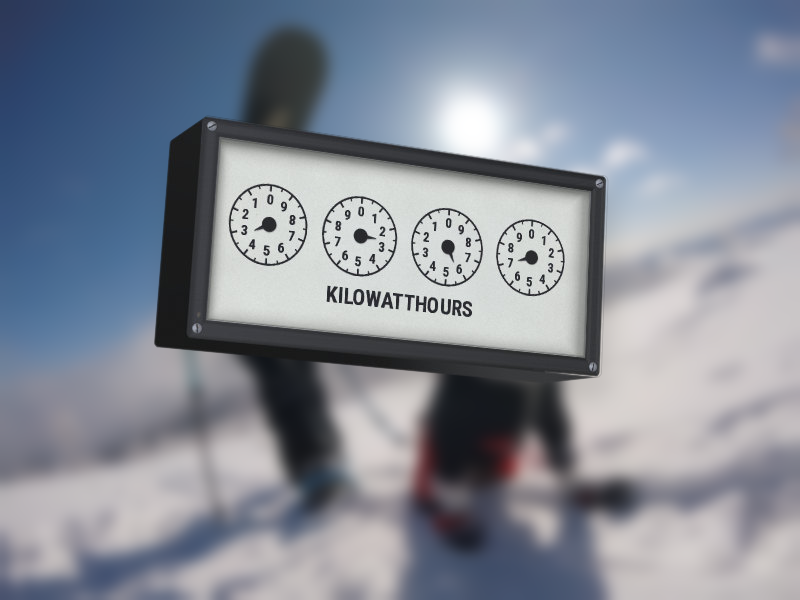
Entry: **3257** kWh
